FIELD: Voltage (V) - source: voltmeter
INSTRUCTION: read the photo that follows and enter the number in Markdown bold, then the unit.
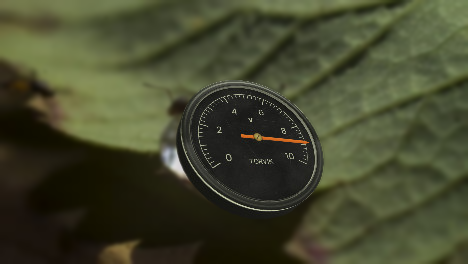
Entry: **9** V
